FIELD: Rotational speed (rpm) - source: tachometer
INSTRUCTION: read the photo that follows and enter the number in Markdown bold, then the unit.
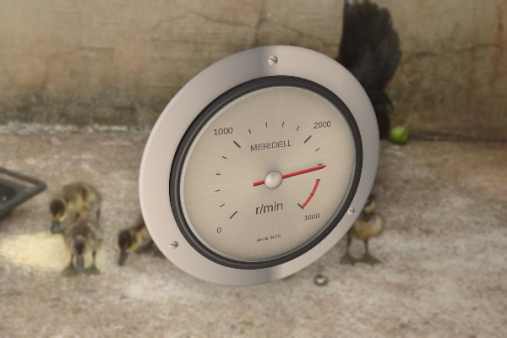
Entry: **2400** rpm
